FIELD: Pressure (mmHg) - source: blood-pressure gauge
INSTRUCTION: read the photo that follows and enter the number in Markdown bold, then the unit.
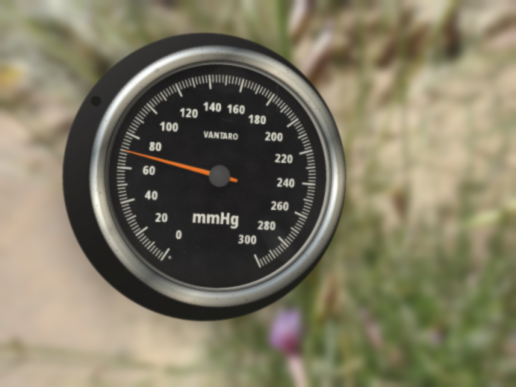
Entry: **70** mmHg
